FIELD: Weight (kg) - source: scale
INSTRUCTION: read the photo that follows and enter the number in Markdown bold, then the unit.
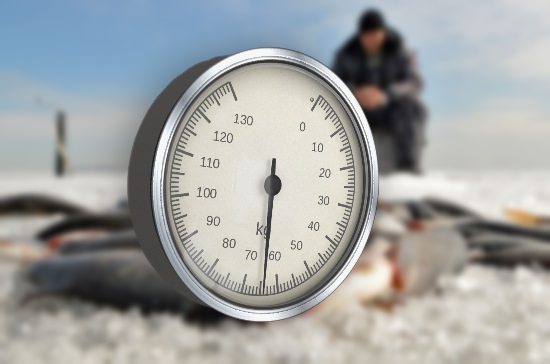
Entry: **65** kg
